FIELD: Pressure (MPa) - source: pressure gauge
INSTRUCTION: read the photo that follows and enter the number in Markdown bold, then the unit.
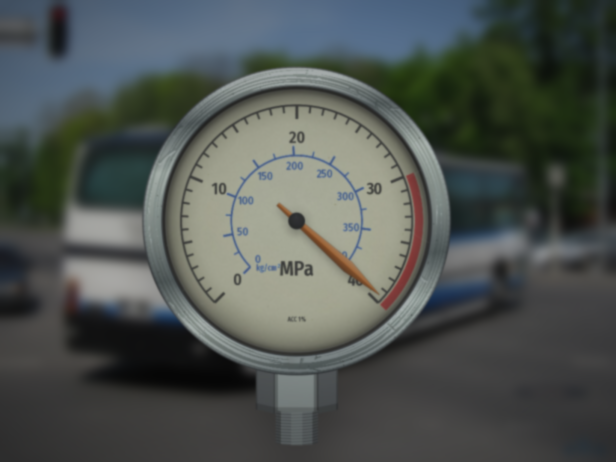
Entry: **39.5** MPa
